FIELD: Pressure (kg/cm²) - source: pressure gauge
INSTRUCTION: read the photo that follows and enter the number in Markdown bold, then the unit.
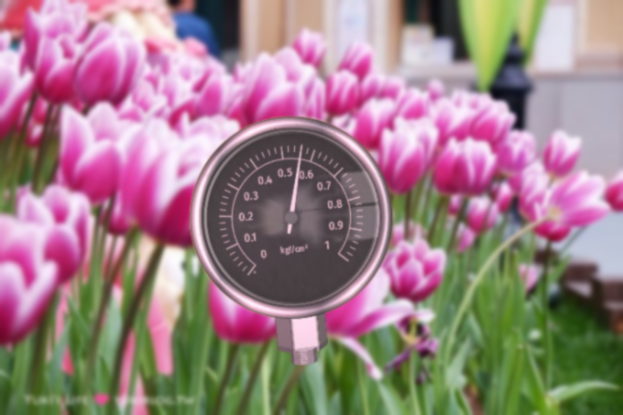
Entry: **0.56** kg/cm²
